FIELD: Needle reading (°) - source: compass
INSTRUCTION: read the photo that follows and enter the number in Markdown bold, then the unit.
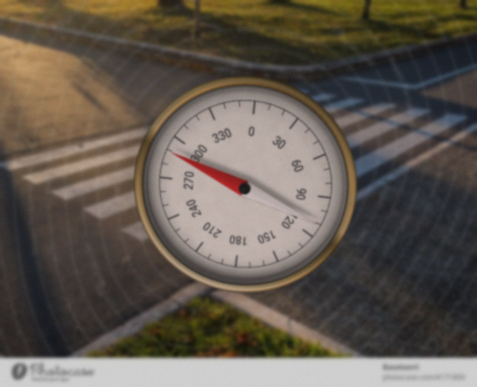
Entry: **290** °
